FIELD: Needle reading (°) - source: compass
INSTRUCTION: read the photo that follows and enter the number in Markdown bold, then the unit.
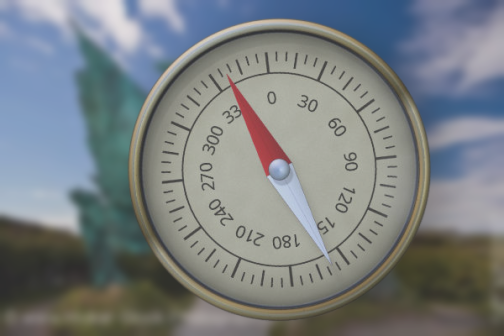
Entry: **337.5** °
